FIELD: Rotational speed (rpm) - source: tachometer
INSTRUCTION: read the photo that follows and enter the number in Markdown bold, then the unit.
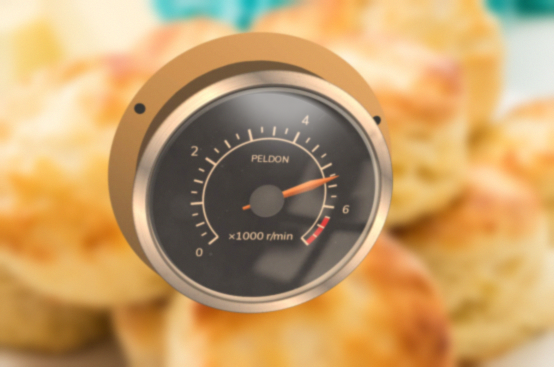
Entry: **5250** rpm
